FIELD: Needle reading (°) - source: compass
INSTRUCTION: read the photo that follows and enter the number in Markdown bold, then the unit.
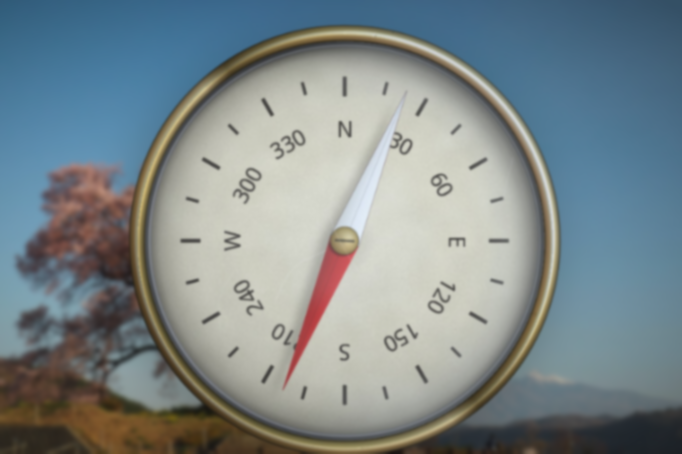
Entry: **202.5** °
